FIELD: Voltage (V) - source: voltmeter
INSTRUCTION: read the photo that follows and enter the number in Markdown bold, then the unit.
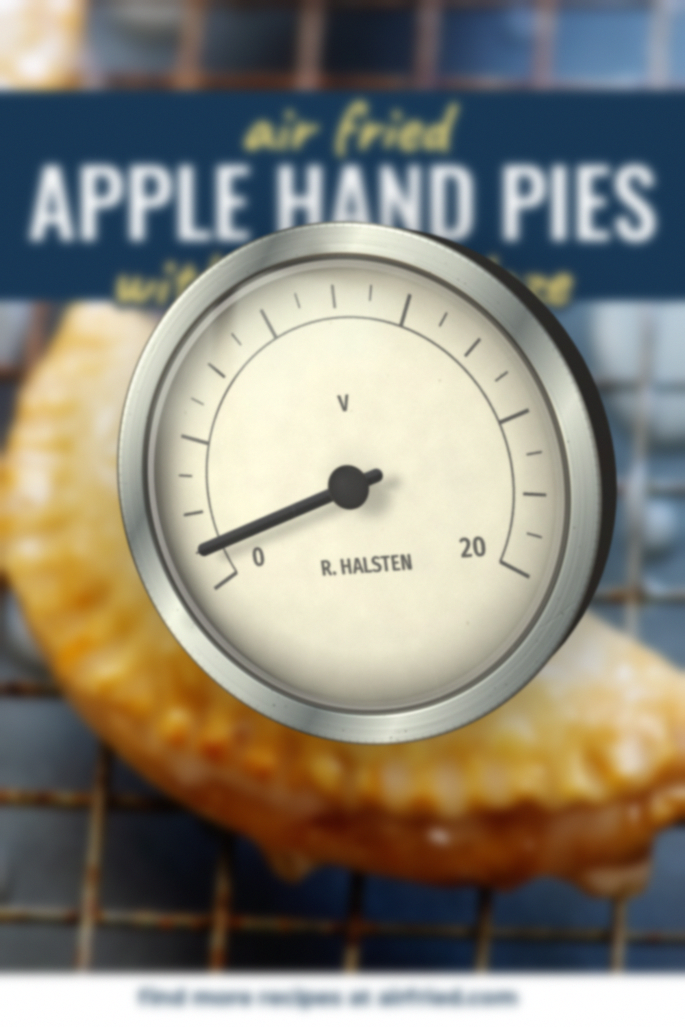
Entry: **1** V
